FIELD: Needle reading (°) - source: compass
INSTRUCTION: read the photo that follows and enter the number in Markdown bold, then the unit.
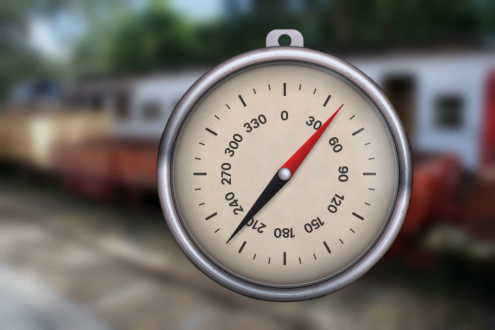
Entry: **40** °
